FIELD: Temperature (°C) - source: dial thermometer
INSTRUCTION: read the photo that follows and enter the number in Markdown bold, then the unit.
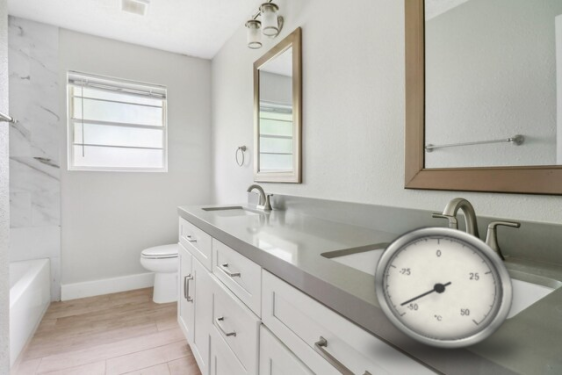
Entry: **-45** °C
